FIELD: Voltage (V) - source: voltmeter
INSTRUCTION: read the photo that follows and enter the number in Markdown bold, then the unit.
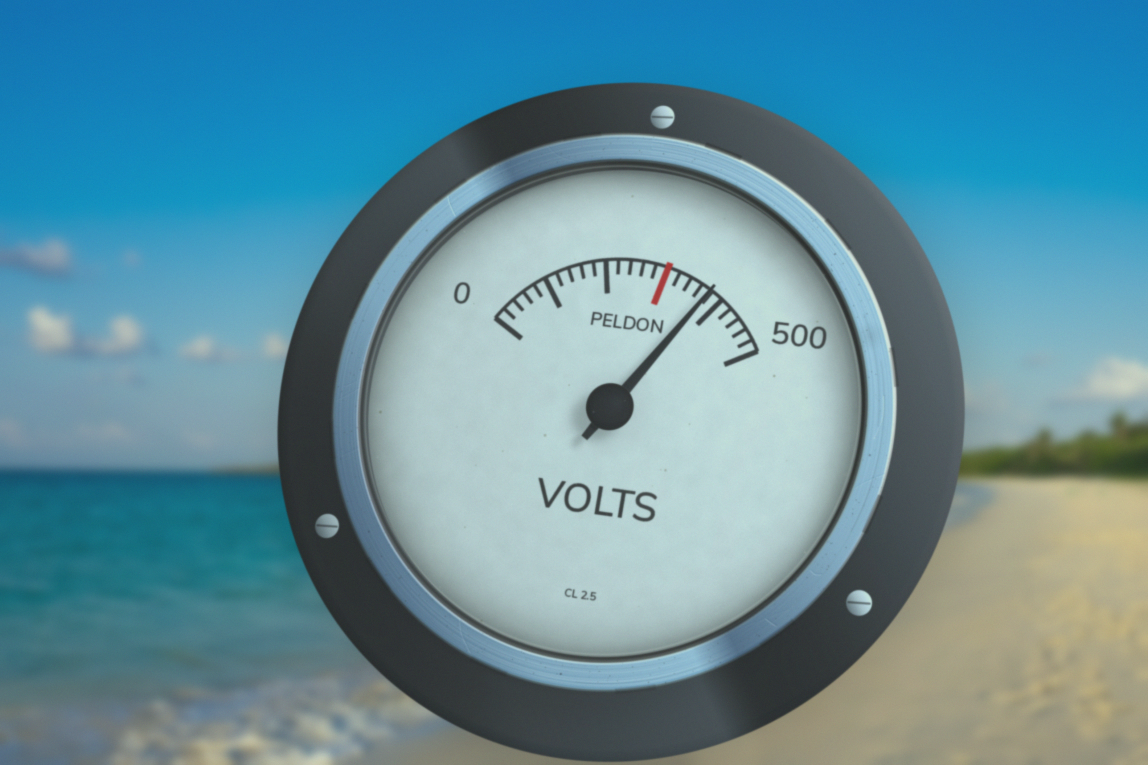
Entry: **380** V
